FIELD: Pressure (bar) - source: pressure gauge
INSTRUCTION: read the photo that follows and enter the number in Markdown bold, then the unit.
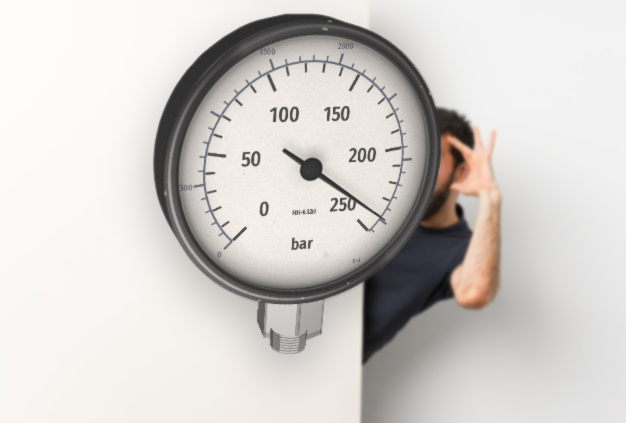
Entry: **240** bar
